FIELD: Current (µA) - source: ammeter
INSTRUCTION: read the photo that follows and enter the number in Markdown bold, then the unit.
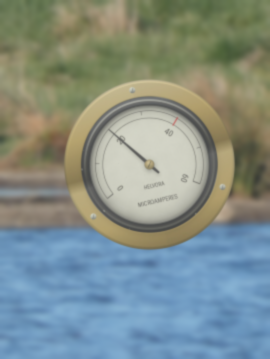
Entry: **20** µA
